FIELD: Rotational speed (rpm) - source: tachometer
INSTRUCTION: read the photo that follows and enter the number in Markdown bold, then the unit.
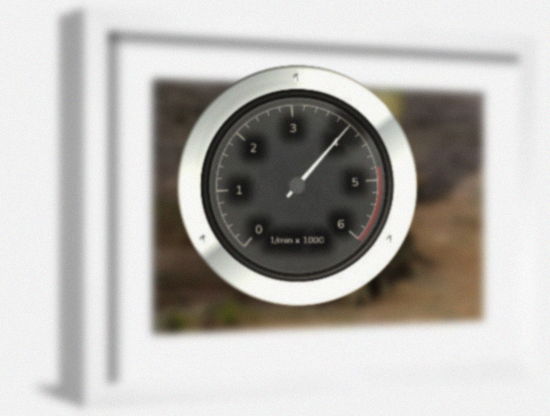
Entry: **4000** rpm
